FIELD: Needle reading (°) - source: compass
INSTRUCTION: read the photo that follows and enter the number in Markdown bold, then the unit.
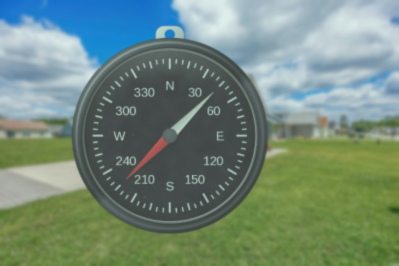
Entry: **225** °
